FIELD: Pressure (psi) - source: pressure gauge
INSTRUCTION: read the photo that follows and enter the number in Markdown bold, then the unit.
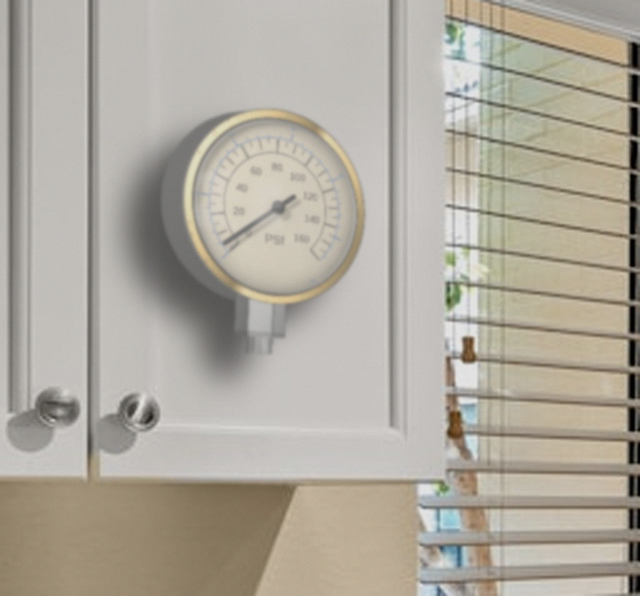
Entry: **5** psi
